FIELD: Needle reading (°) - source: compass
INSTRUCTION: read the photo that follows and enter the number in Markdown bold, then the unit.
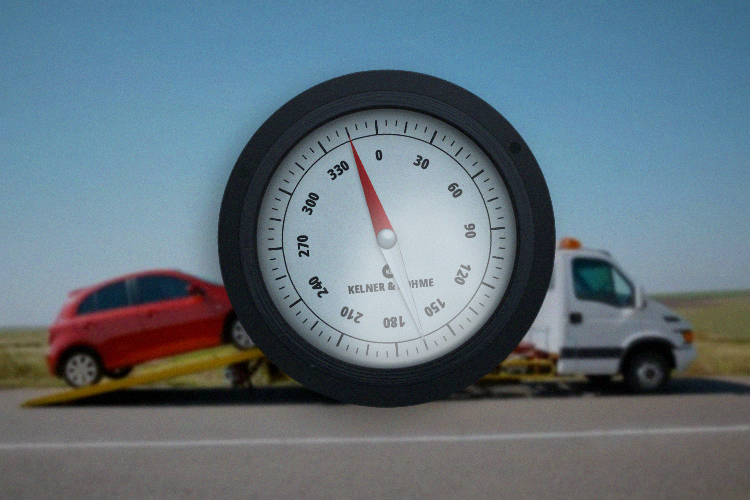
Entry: **345** °
